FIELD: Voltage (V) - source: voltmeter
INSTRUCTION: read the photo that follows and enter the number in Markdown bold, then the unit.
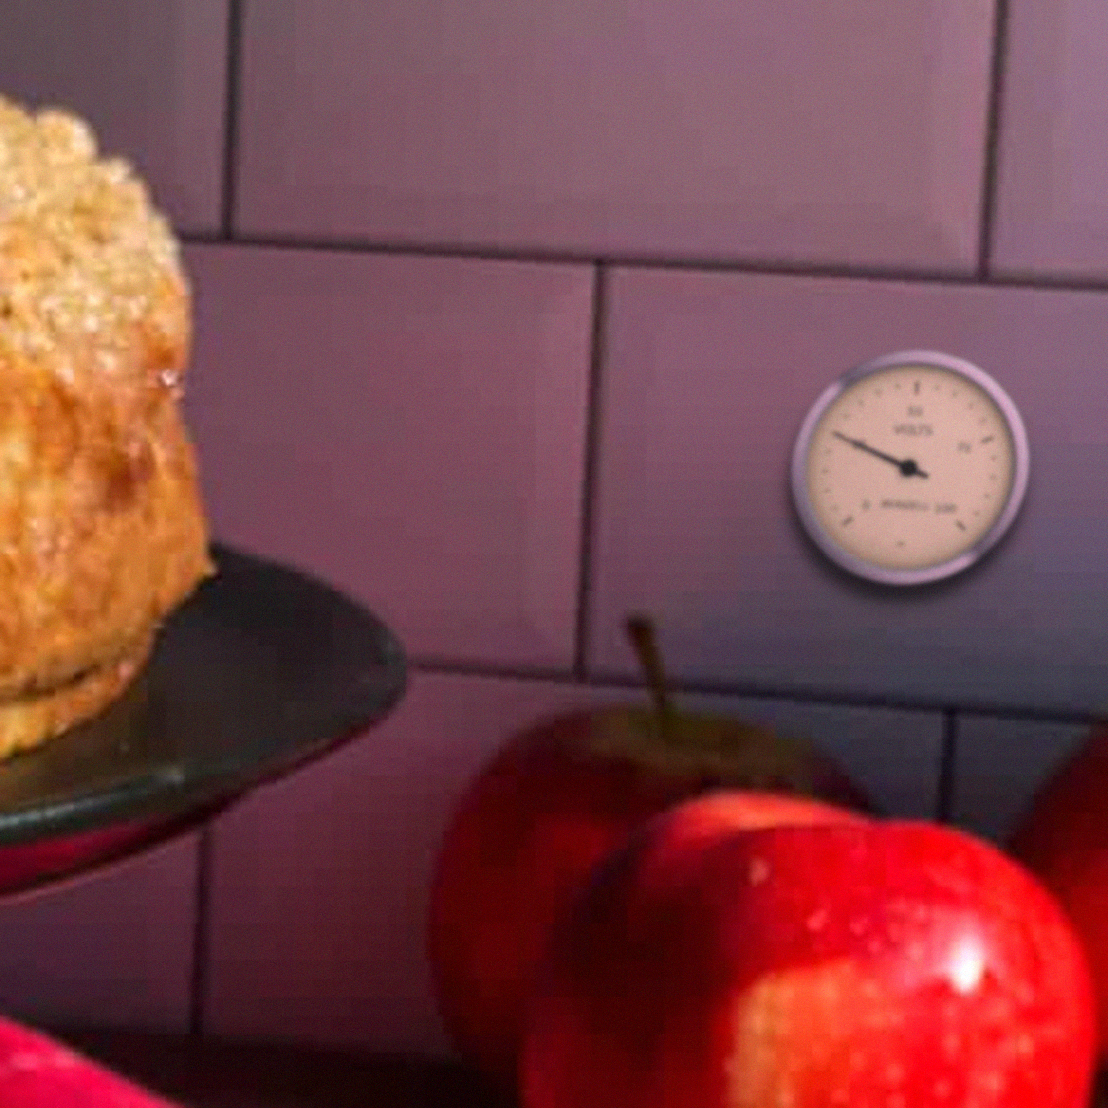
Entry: **25** V
